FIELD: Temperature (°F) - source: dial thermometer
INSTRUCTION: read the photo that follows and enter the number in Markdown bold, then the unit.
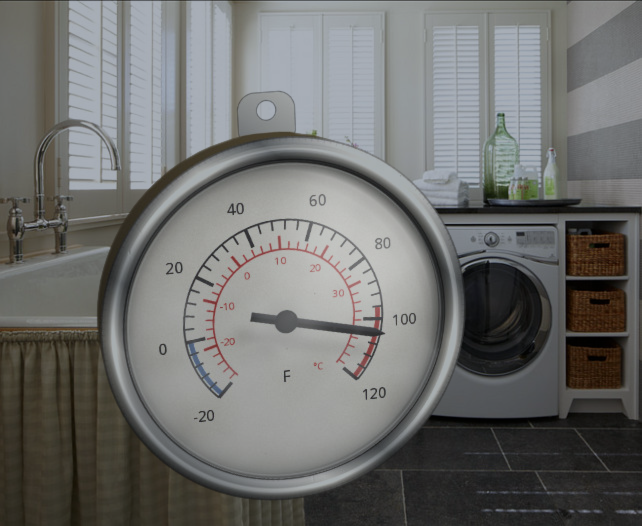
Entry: **104** °F
